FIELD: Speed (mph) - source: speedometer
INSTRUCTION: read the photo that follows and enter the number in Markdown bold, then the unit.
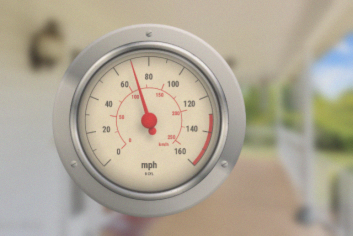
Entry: **70** mph
